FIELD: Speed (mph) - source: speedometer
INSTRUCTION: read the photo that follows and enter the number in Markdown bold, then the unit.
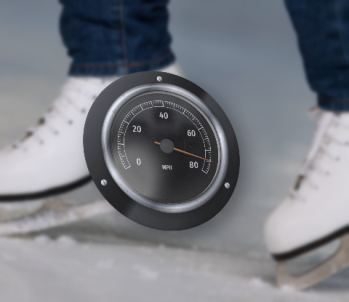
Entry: **75** mph
